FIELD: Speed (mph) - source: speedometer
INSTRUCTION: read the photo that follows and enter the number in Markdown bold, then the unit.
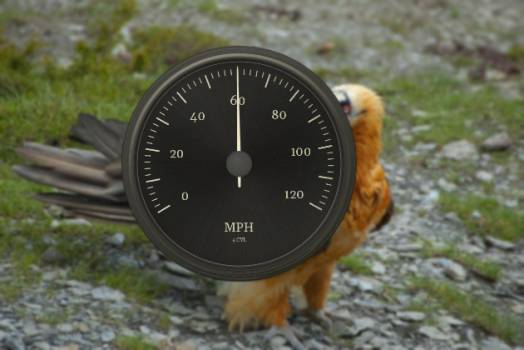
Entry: **60** mph
